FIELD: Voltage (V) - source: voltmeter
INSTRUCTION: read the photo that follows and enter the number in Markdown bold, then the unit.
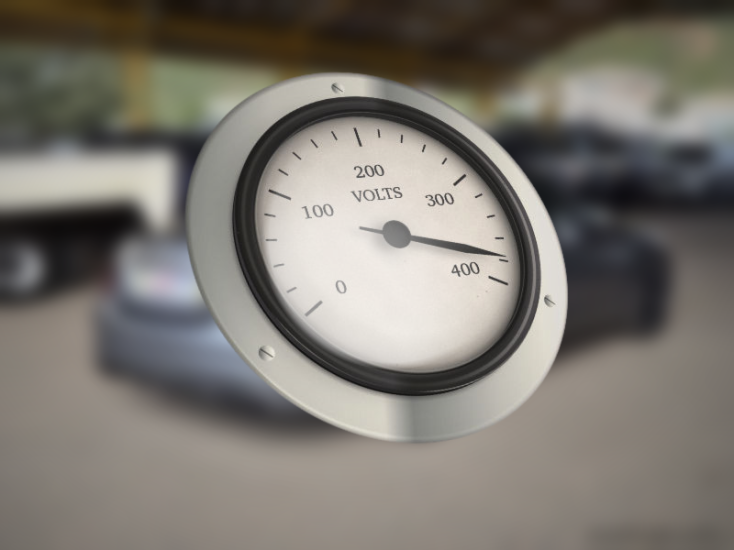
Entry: **380** V
